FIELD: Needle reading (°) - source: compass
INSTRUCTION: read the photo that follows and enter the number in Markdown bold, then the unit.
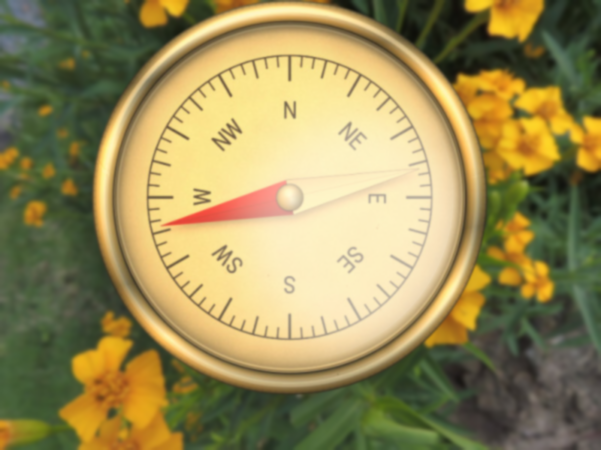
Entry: **257.5** °
